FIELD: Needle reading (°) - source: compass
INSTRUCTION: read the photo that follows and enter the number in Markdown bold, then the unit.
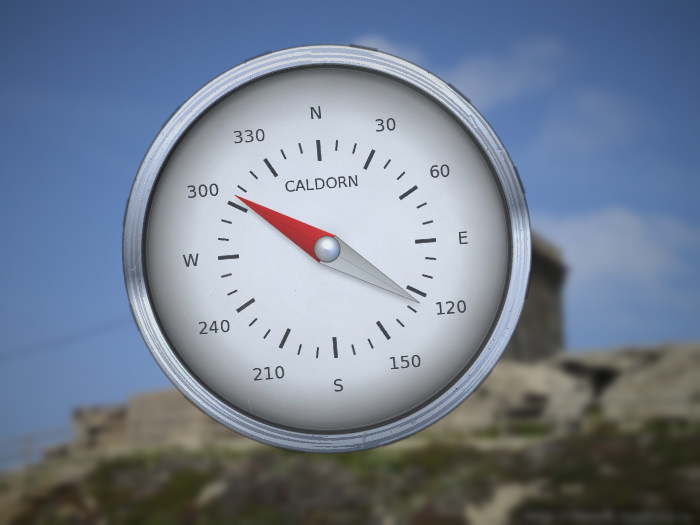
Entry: **305** °
